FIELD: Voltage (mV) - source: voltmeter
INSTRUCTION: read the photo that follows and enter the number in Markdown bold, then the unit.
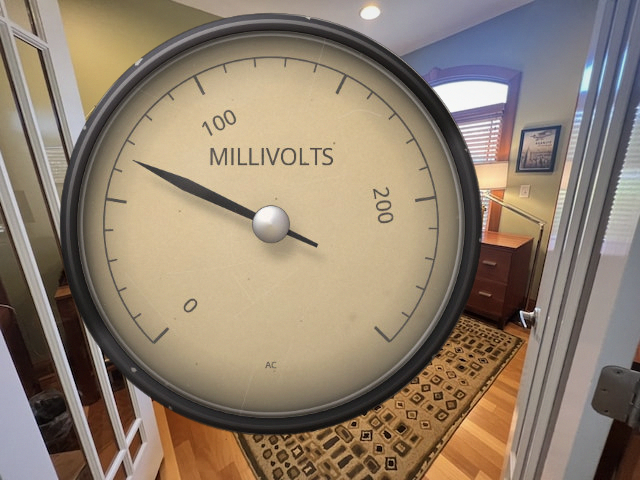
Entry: **65** mV
